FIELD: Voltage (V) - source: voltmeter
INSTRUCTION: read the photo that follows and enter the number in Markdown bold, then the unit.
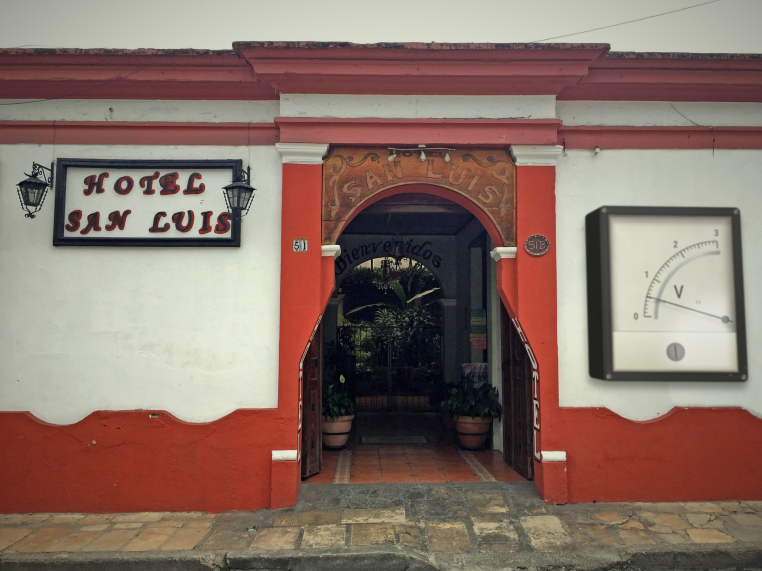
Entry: **0.5** V
